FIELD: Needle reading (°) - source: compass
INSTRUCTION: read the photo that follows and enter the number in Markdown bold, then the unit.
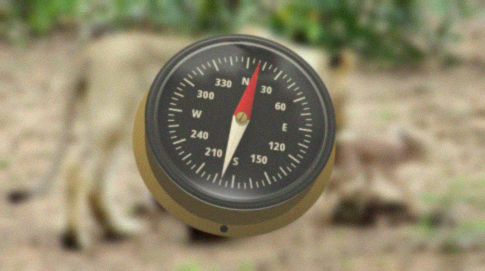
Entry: **10** °
